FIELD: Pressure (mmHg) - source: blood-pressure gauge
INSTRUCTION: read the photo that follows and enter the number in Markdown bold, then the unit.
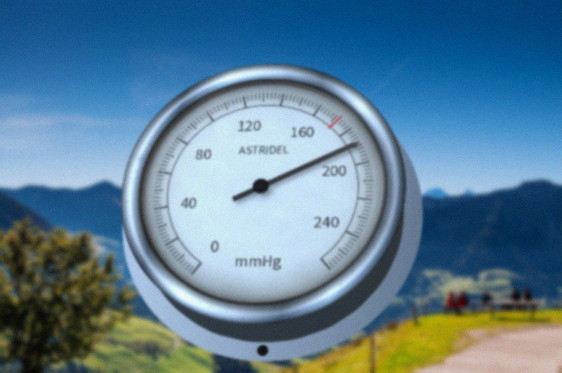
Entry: **190** mmHg
